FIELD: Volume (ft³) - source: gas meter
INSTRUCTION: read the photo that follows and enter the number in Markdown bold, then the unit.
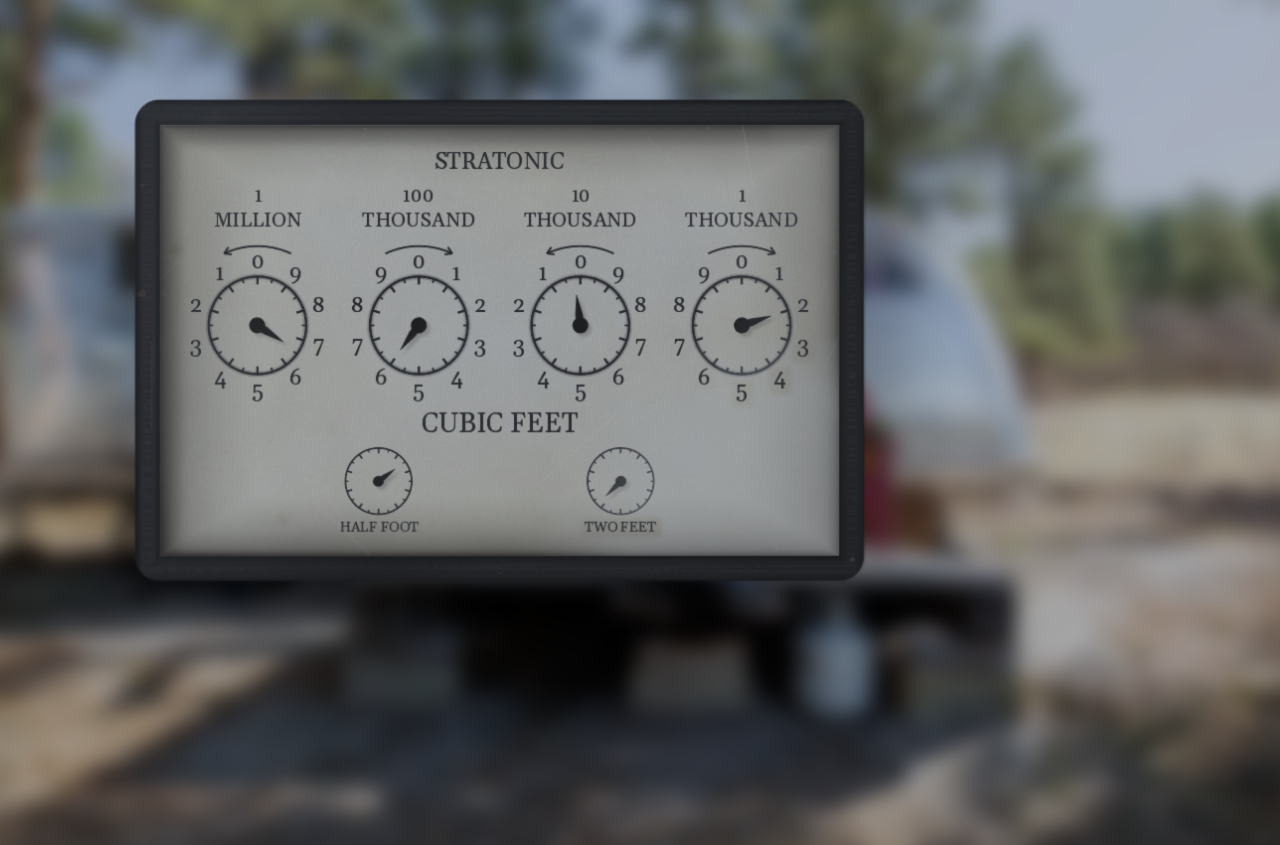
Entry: **660200** ft³
